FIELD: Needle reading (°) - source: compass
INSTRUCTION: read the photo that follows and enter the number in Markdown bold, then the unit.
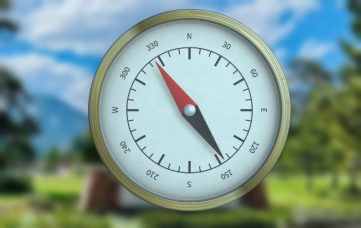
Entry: **325** °
